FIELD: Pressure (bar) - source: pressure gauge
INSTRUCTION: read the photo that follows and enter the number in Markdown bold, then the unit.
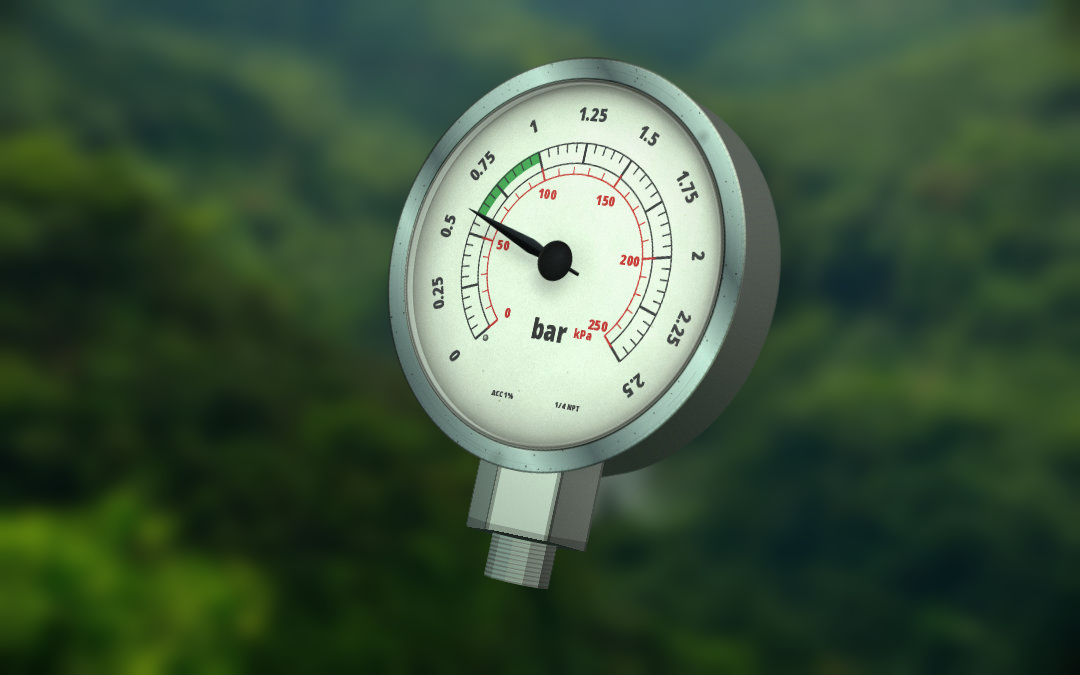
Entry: **0.6** bar
